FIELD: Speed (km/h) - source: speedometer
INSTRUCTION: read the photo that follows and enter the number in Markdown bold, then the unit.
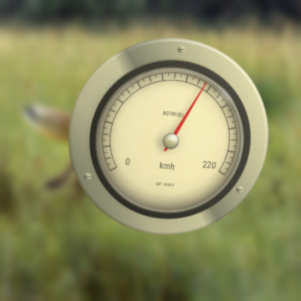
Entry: **135** km/h
